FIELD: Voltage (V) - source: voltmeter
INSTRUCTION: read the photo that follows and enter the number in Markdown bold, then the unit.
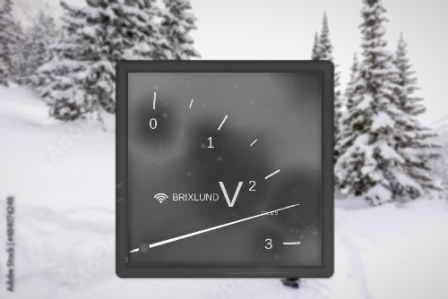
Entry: **2.5** V
